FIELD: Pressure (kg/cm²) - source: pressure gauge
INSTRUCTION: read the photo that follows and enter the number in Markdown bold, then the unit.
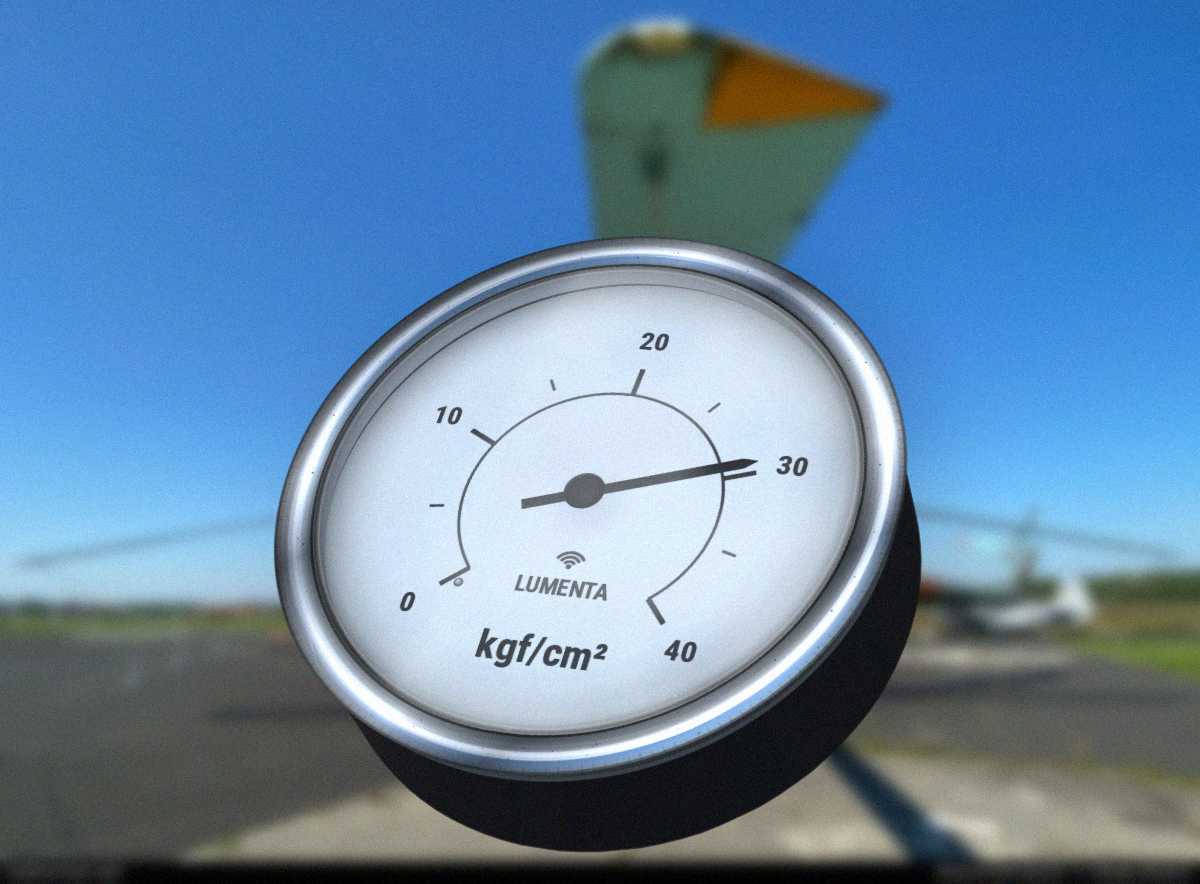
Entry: **30** kg/cm²
